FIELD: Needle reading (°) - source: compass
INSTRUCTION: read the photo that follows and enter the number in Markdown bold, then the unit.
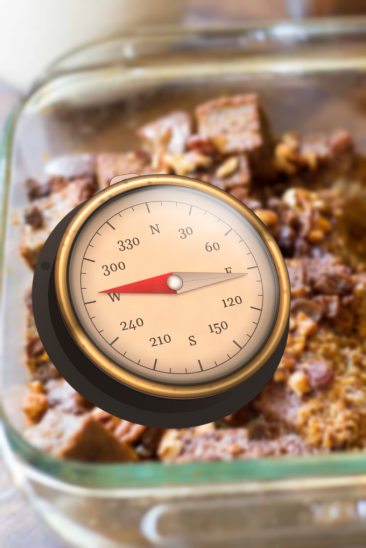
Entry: **275** °
